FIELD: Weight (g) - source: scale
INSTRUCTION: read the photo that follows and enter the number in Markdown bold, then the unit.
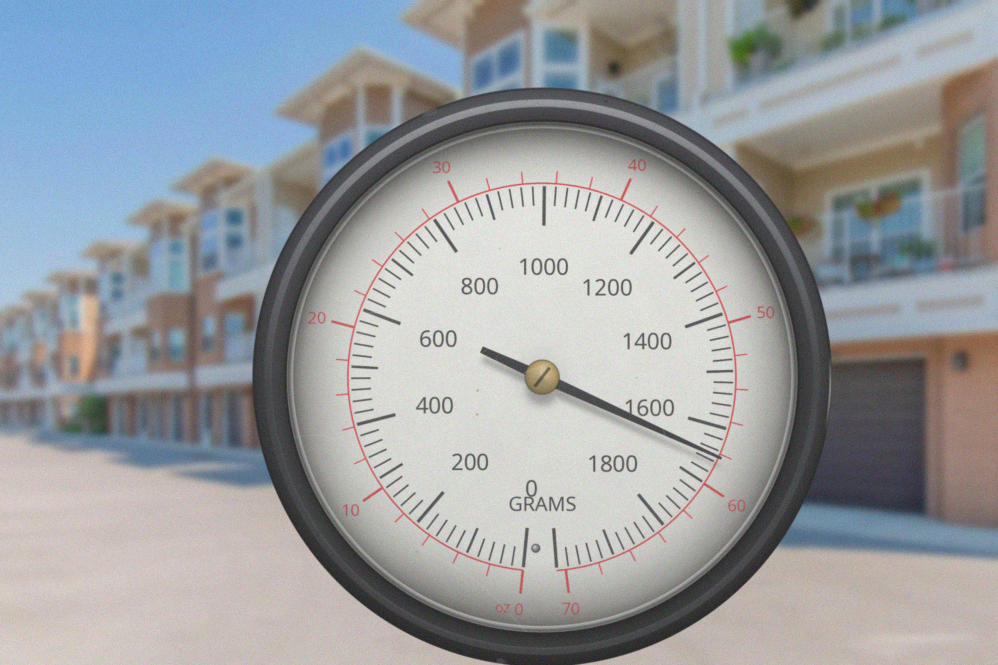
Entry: **1650** g
